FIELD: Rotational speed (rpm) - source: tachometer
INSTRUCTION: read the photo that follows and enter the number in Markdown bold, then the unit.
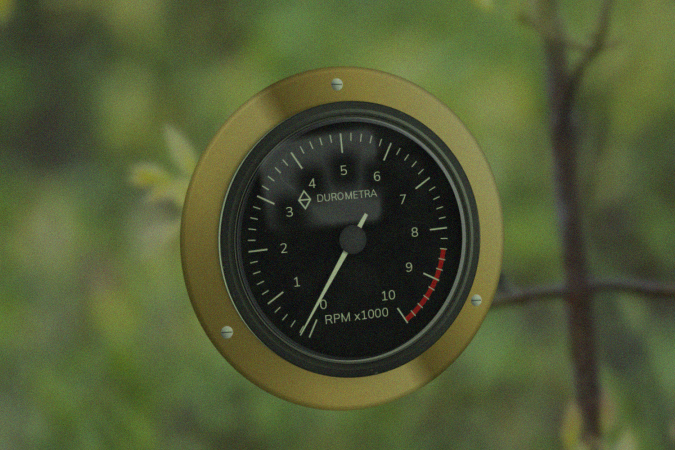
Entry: **200** rpm
